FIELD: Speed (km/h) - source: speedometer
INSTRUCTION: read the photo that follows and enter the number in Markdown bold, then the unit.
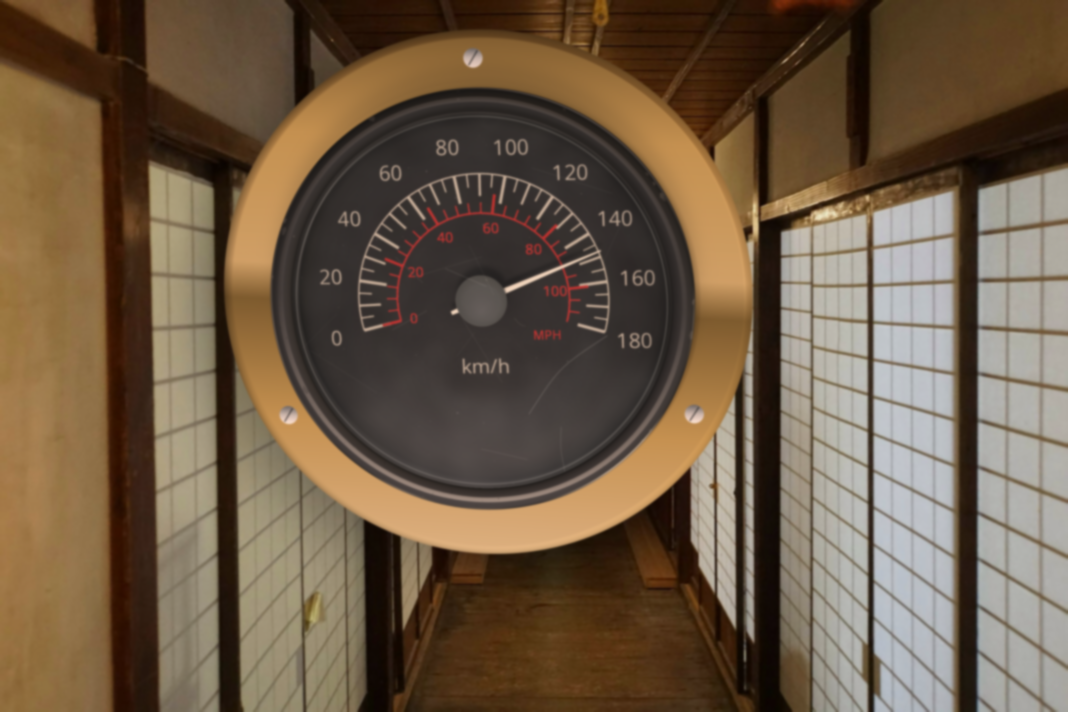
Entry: **147.5** km/h
